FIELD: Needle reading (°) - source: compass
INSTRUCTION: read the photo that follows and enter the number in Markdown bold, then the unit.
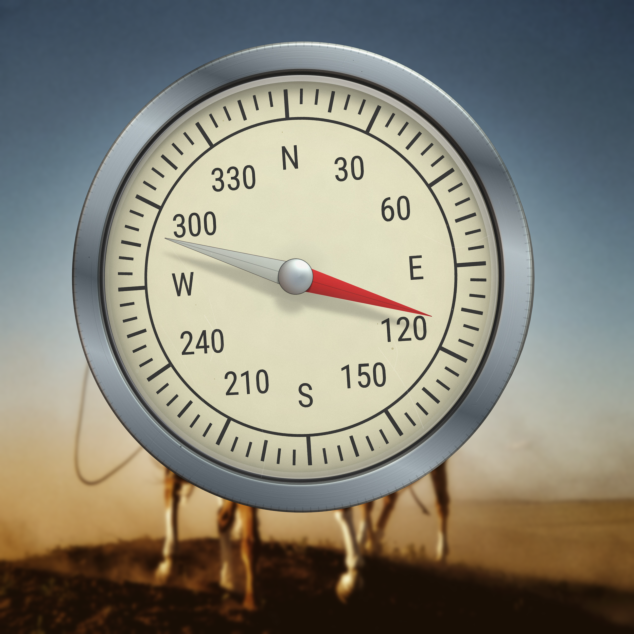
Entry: **110** °
